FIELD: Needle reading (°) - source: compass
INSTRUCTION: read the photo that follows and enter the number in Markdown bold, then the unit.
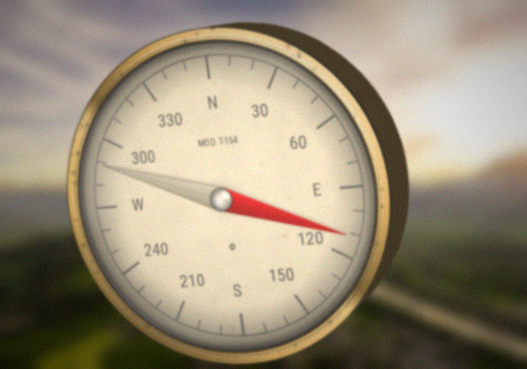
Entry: **110** °
